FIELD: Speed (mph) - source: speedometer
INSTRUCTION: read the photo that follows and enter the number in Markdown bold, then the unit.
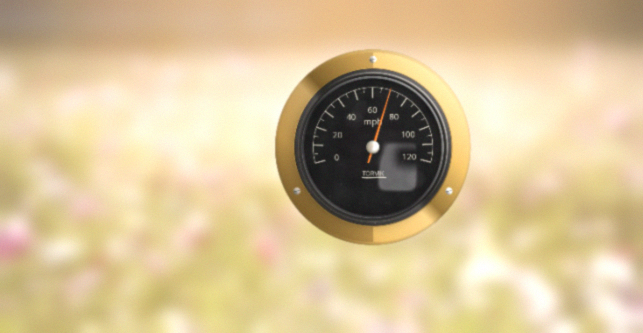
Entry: **70** mph
